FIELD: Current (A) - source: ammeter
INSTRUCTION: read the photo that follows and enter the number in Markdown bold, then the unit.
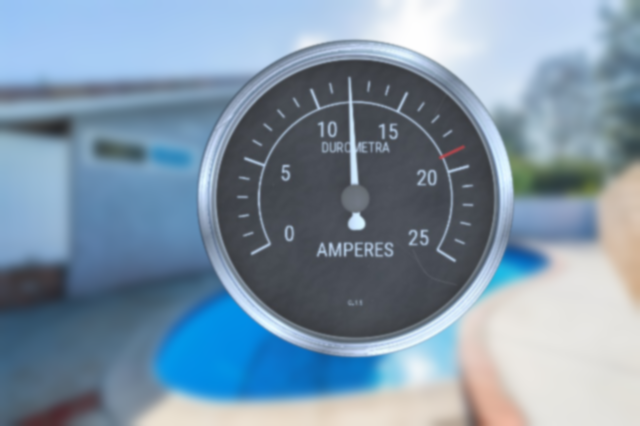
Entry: **12** A
